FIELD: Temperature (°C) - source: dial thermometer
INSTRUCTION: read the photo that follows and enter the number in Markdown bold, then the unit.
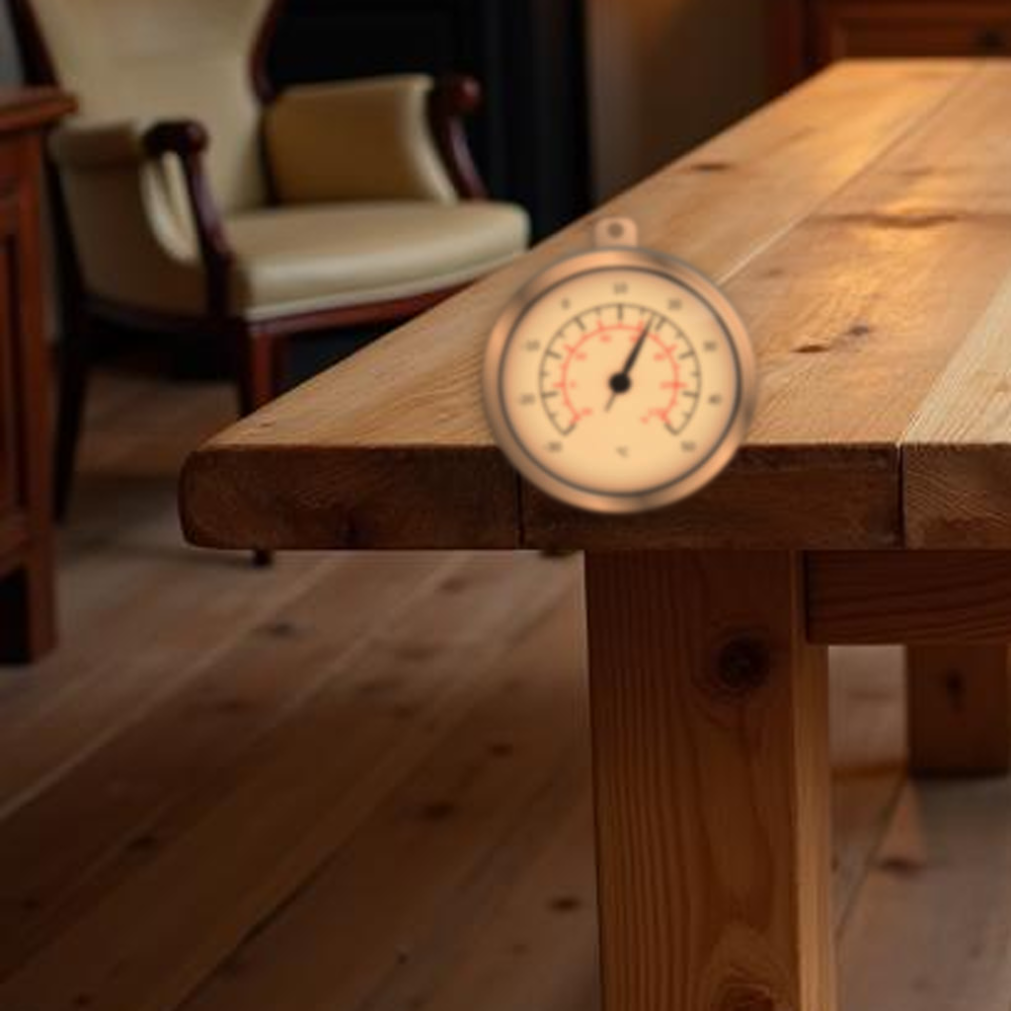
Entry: **17.5** °C
